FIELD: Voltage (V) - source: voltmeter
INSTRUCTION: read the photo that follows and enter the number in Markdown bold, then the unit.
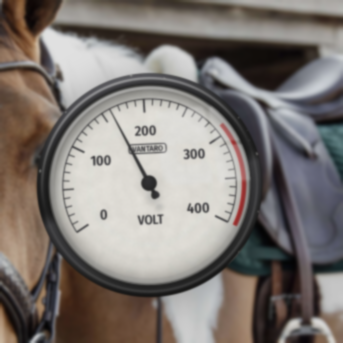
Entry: **160** V
